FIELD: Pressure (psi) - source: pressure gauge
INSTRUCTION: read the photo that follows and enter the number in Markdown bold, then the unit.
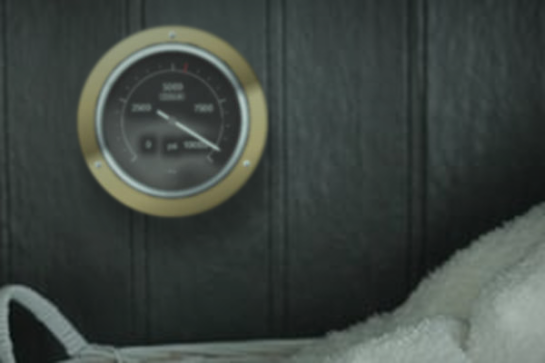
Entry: **9500** psi
